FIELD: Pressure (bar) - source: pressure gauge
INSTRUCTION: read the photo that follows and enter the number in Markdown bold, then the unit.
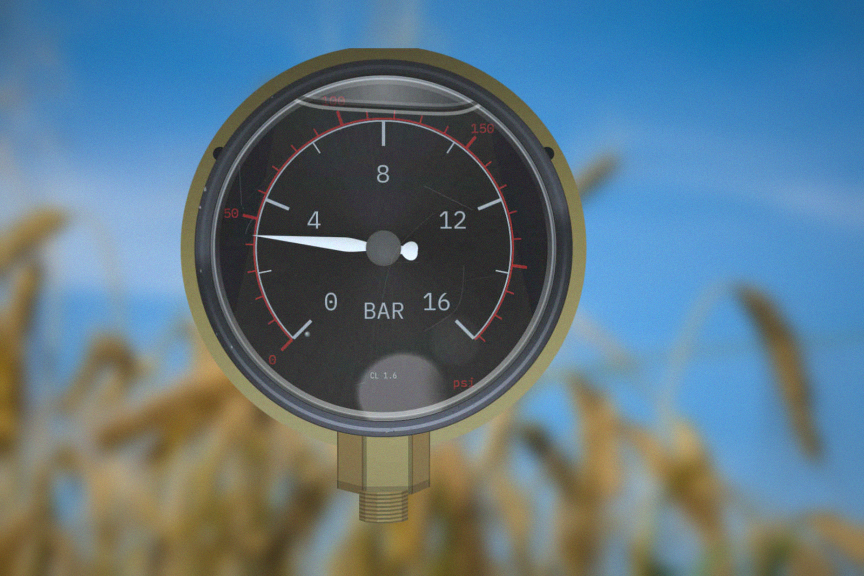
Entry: **3** bar
